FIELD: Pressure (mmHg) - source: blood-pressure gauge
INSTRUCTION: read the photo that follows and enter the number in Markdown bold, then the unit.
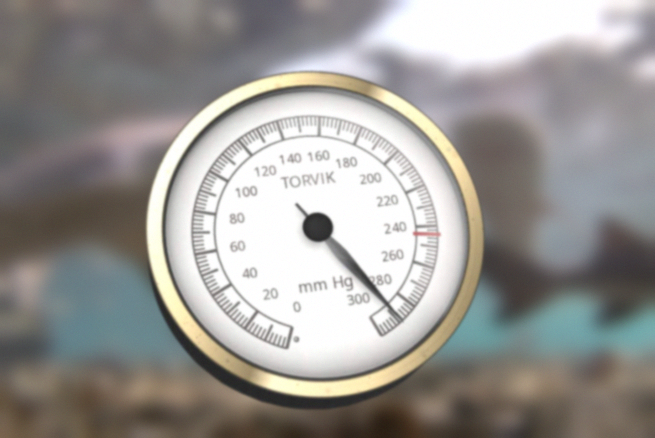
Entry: **290** mmHg
